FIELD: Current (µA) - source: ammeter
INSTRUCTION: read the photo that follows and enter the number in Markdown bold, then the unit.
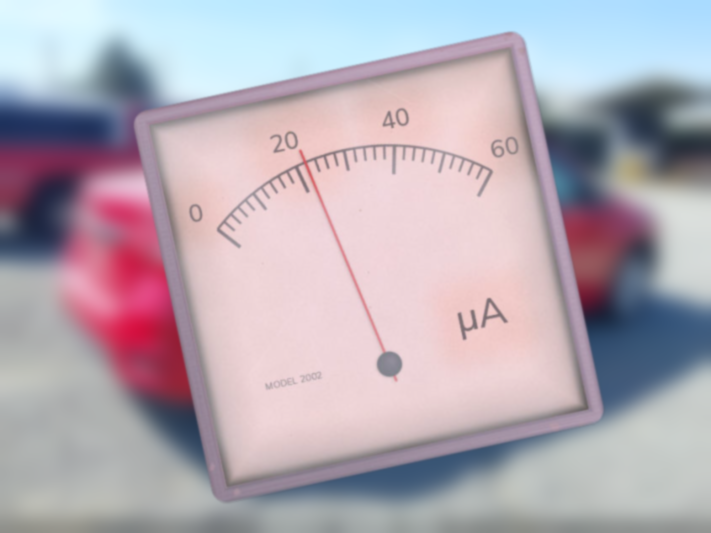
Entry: **22** µA
